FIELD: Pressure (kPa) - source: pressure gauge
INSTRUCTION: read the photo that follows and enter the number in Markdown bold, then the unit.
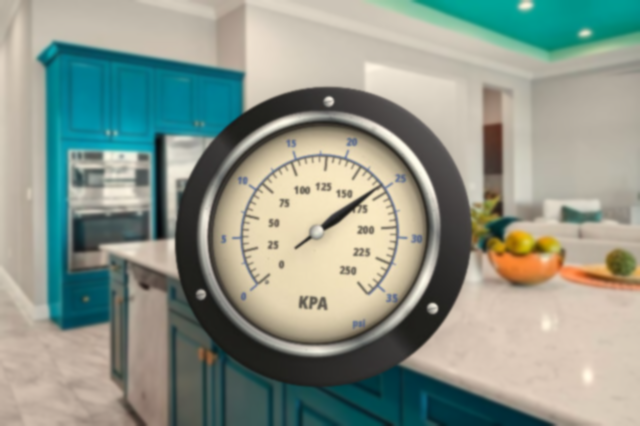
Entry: **170** kPa
